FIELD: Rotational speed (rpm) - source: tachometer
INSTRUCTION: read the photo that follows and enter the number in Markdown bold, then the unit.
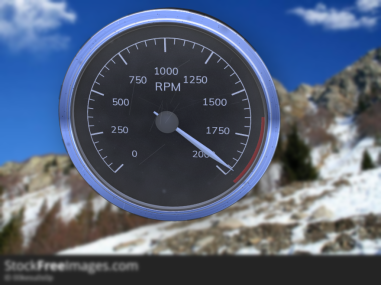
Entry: **1950** rpm
